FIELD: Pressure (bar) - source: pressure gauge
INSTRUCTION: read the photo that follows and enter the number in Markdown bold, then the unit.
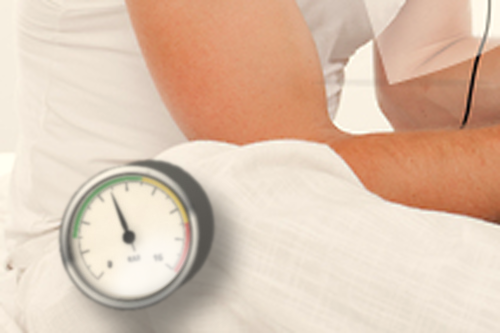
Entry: **7** bar
